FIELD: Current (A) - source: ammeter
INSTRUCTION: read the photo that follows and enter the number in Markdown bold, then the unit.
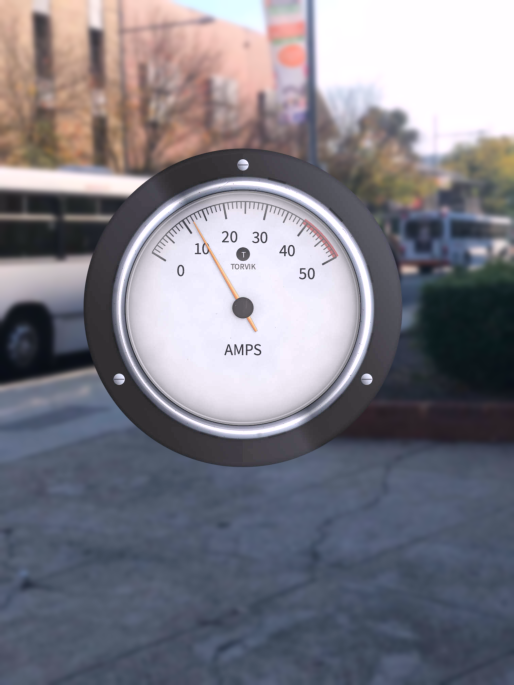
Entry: **12** A
